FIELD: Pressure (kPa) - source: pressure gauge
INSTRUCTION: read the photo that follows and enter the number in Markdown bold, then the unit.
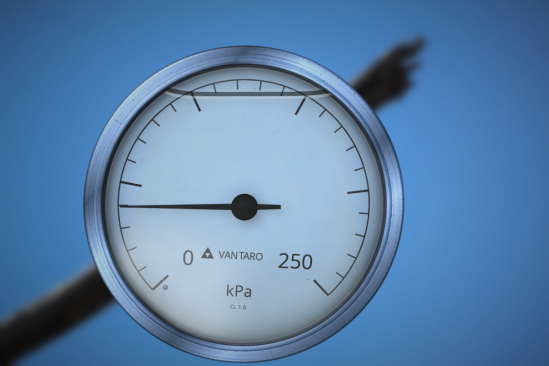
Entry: **40** kPa
